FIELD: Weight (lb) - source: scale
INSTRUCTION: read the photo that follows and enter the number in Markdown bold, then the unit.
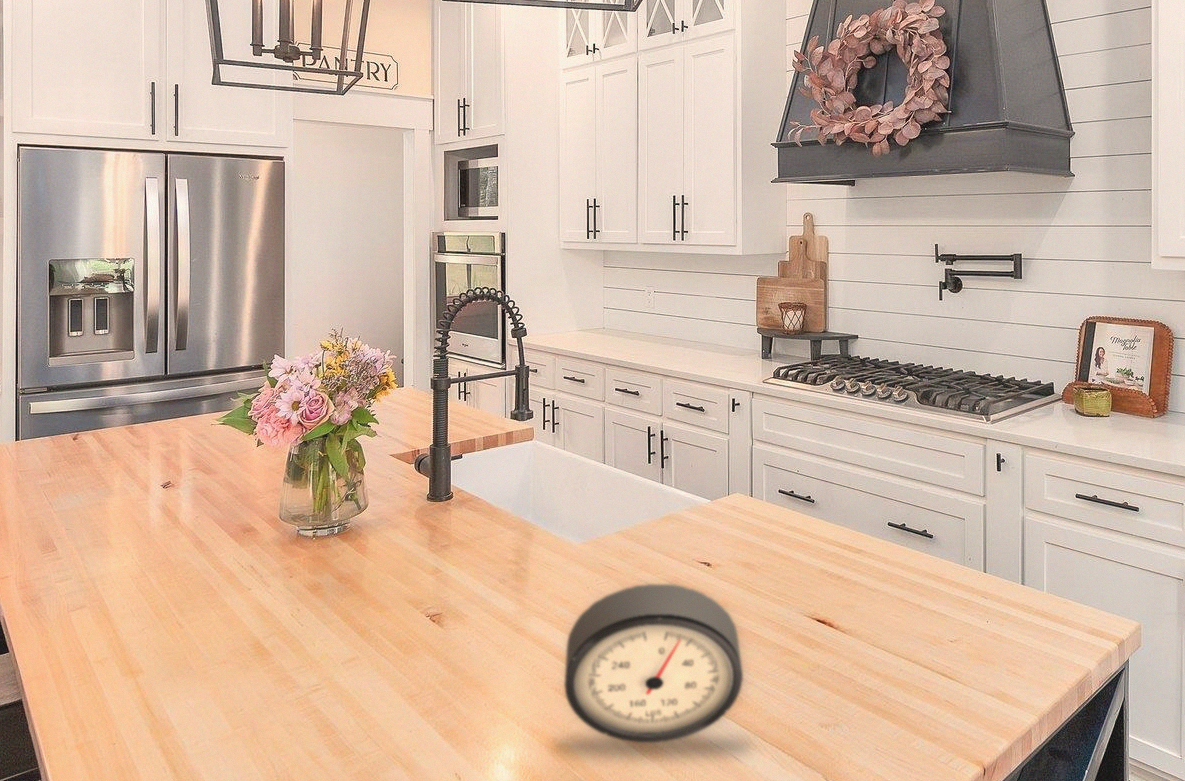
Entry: **10** lb
